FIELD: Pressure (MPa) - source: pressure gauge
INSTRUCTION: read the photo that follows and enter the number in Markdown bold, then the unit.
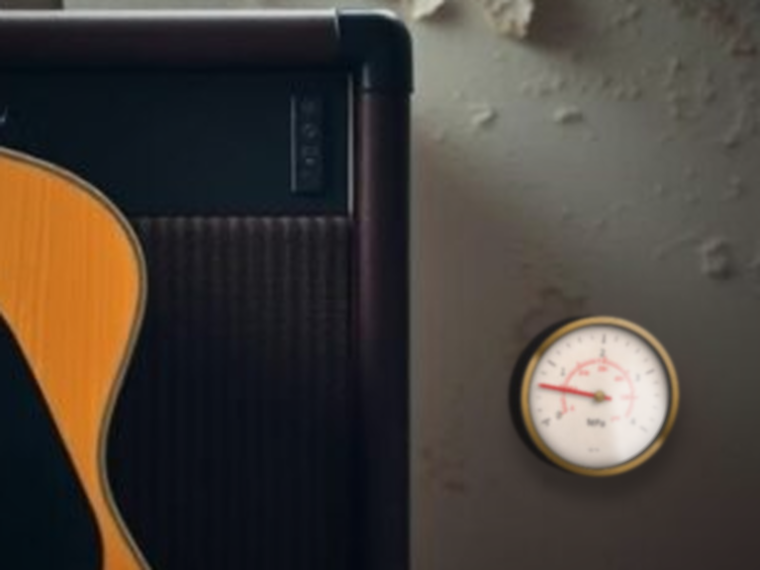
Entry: **0.6** MPa
